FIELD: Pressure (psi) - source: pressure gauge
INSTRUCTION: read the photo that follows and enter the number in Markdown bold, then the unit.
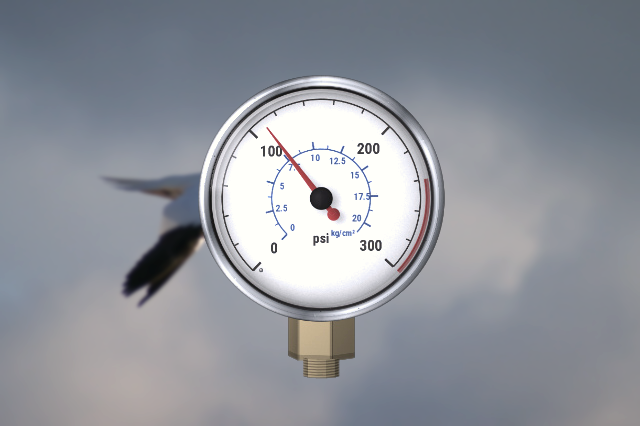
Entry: **110** psi
